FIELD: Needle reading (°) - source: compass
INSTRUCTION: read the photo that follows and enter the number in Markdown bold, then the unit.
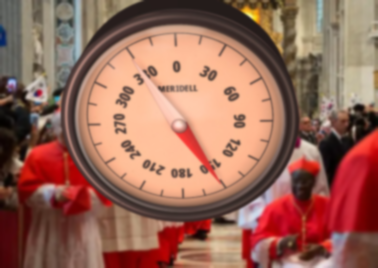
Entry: **150** °
